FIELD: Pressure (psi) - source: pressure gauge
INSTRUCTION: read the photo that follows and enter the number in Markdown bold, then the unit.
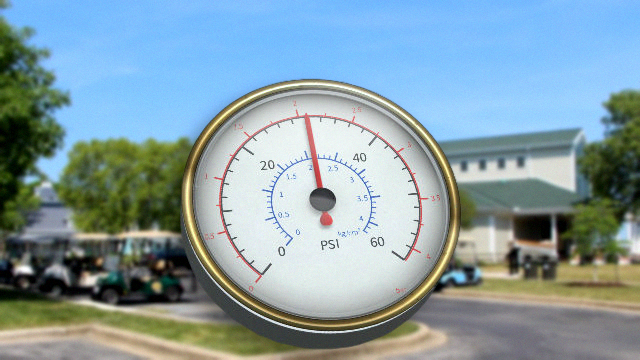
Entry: **30** psi
